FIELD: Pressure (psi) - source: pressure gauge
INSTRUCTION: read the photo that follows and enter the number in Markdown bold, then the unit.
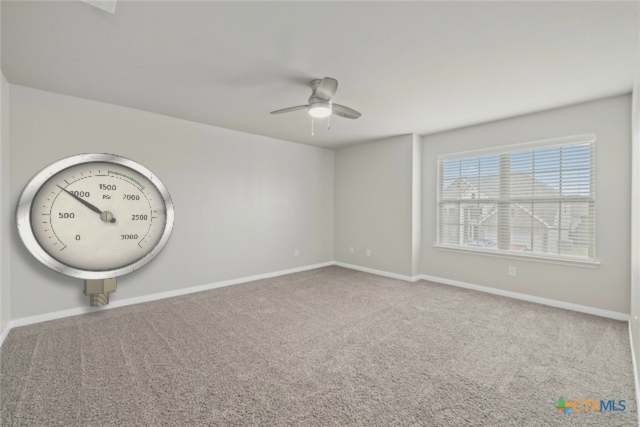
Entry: **900** psi
